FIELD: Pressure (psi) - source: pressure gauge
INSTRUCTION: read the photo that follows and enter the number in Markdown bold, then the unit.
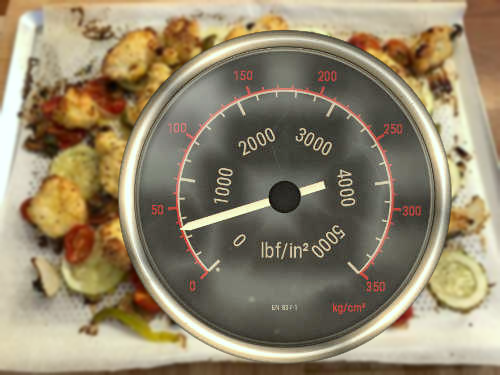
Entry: **500** psi
